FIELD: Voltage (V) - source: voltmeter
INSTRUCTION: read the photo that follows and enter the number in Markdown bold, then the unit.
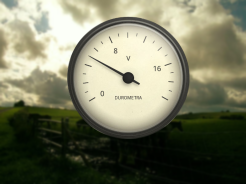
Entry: **5** V
